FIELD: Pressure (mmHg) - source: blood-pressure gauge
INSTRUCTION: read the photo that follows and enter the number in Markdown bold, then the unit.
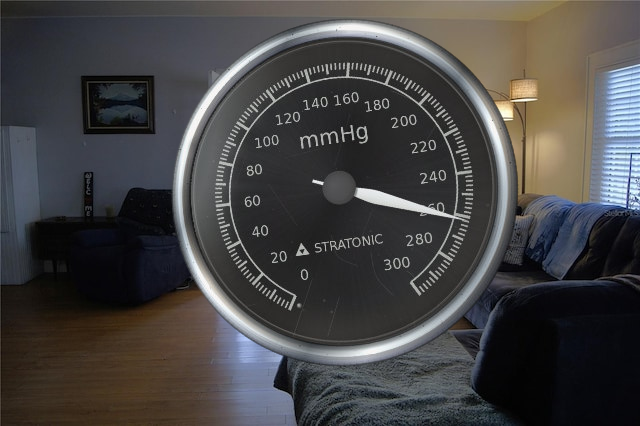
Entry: **262** mmHg
